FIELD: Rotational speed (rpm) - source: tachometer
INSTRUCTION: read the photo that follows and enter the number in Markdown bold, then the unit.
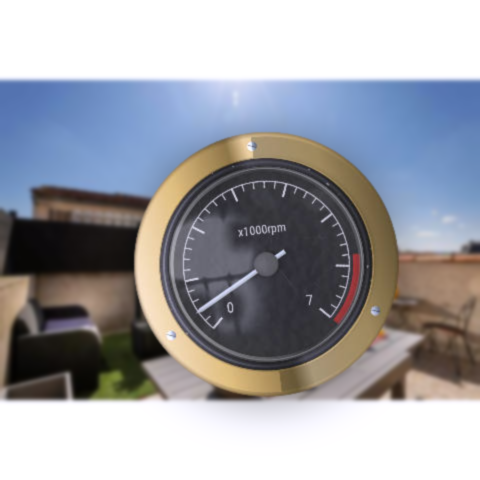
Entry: **400** rpm
